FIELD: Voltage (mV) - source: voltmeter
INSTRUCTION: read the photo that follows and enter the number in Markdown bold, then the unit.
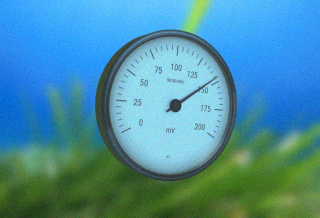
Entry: **145** mV
